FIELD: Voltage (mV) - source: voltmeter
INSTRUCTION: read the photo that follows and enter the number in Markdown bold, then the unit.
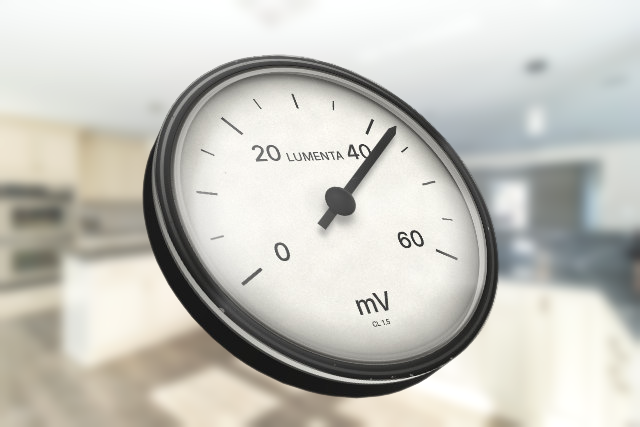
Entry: **42.5** mV
